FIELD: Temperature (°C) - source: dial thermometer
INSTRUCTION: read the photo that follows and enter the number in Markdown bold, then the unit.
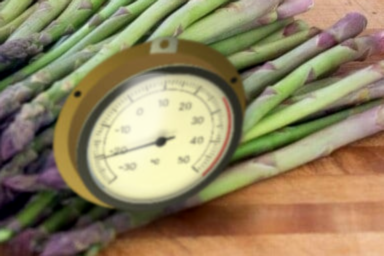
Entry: **-20** °C
